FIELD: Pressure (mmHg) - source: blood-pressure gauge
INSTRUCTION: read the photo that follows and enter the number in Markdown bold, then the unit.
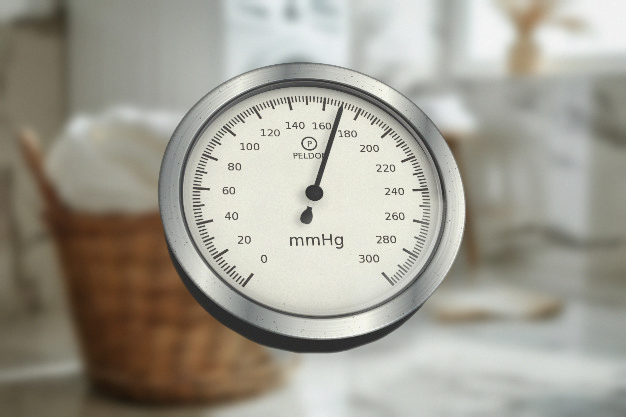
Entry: **170** mmHg
